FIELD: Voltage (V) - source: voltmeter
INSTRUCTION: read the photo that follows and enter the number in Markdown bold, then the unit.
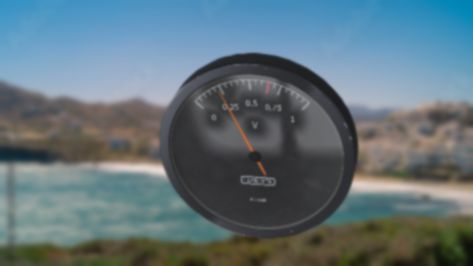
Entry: **0.25** V
